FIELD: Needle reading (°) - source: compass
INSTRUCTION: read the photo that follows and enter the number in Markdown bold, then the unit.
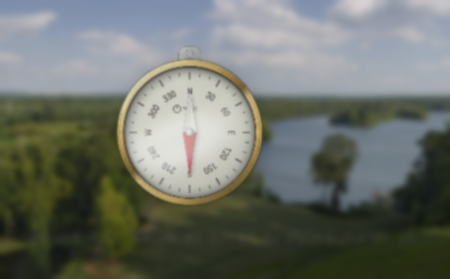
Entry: **180** °
